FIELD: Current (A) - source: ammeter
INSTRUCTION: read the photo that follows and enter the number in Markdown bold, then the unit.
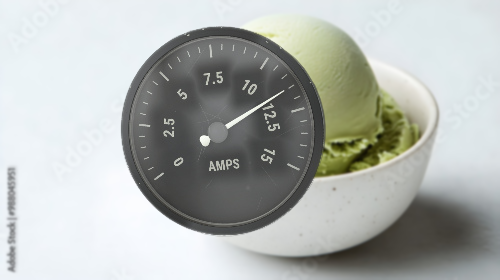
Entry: **11.5** A
